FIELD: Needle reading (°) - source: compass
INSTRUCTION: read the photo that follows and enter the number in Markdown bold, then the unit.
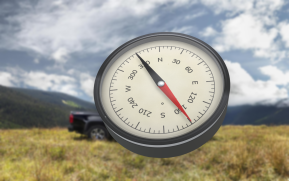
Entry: **150** °
